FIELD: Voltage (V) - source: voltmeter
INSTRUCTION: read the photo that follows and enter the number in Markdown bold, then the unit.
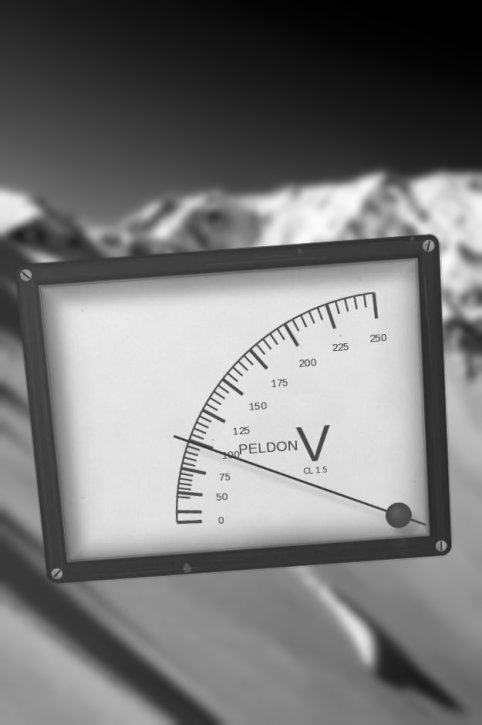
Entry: **100** V
